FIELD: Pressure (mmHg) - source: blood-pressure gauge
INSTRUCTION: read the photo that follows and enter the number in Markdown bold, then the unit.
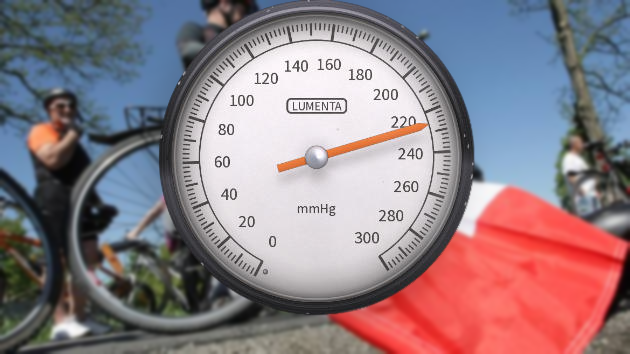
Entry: **226** mmHg
